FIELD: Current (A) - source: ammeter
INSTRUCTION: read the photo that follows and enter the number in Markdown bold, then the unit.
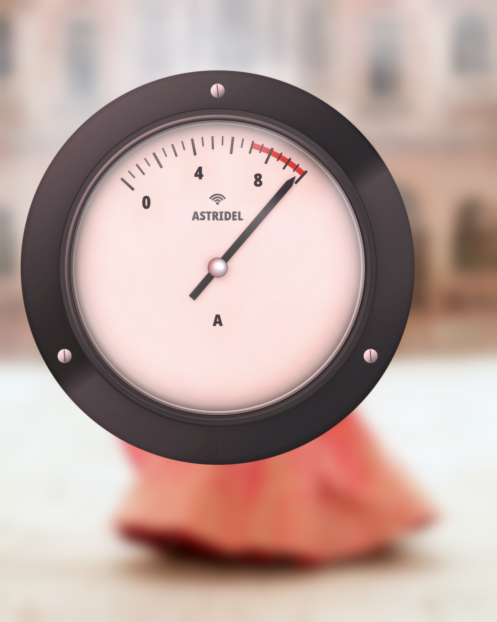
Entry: **9.75** A
